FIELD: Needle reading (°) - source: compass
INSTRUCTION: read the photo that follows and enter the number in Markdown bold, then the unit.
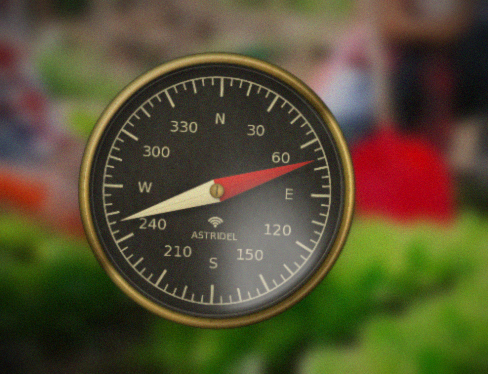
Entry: **70** °
